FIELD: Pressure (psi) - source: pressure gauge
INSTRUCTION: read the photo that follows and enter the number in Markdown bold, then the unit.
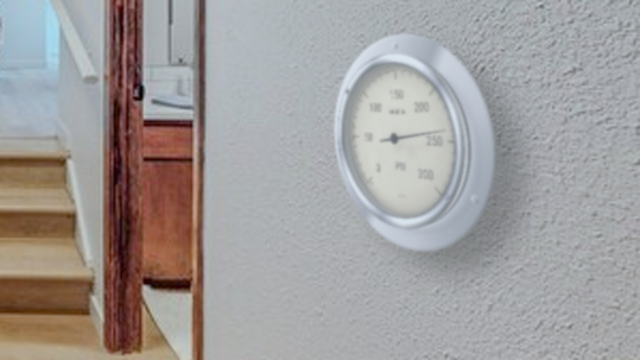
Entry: **240** psi
